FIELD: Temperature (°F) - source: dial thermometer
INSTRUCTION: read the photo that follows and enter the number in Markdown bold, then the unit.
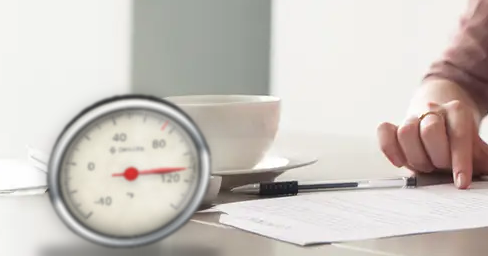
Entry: **110** °F
